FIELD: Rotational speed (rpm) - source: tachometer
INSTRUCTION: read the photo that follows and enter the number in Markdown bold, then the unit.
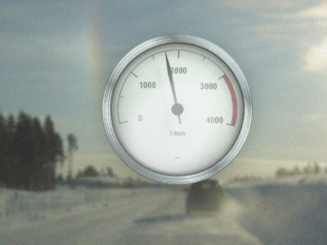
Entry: **1750** rpm
